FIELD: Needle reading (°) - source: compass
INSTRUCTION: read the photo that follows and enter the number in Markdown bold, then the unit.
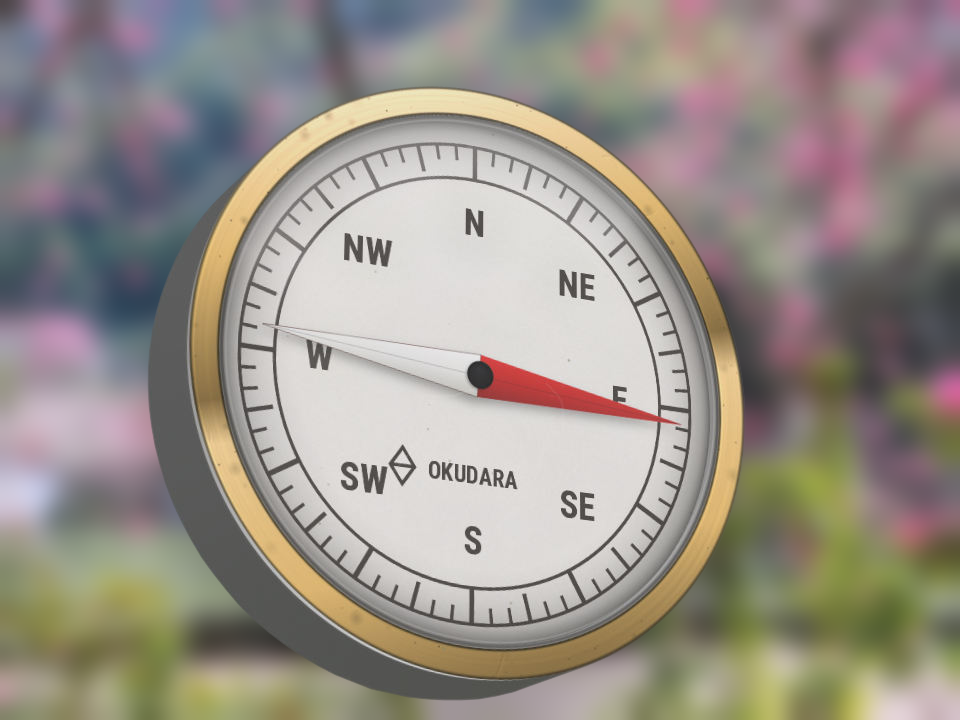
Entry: **95** °
